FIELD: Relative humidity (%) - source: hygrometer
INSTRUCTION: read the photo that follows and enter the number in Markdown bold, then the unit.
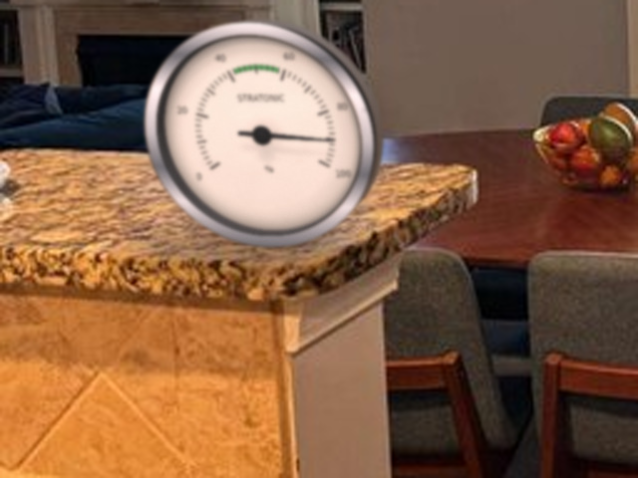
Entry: **90** %
